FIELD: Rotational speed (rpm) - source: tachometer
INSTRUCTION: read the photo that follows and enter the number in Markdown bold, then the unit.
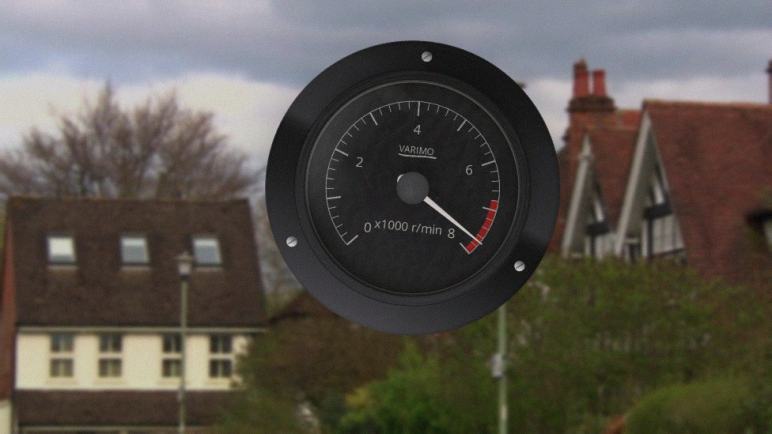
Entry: **7700** rpm
